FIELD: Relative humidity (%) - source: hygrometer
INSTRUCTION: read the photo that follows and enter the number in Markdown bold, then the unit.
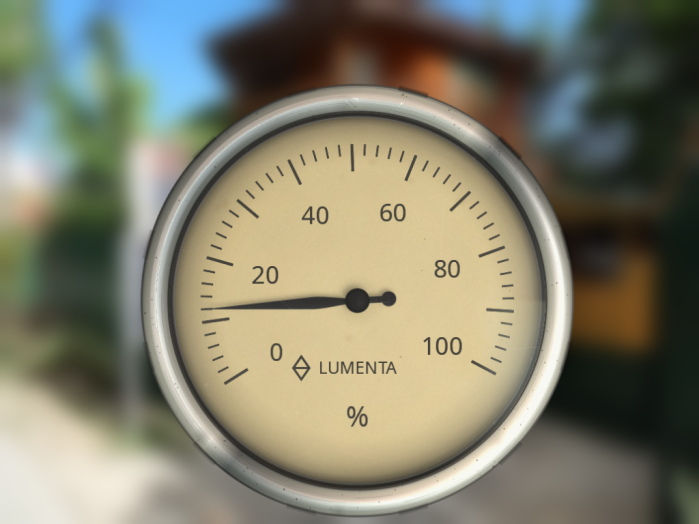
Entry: **12** %
